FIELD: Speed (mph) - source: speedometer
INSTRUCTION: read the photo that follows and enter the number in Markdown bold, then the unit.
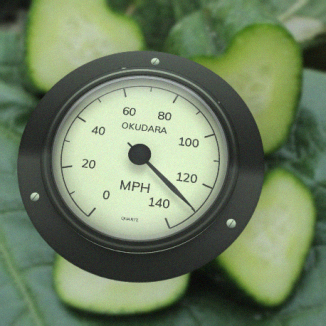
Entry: **130** mph
